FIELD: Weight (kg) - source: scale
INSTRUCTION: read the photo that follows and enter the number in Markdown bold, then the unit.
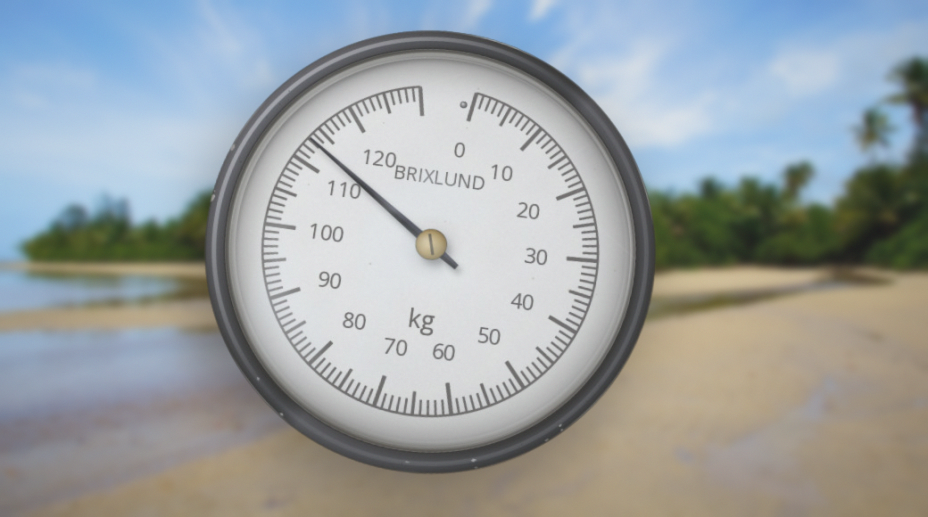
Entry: **113** kg
